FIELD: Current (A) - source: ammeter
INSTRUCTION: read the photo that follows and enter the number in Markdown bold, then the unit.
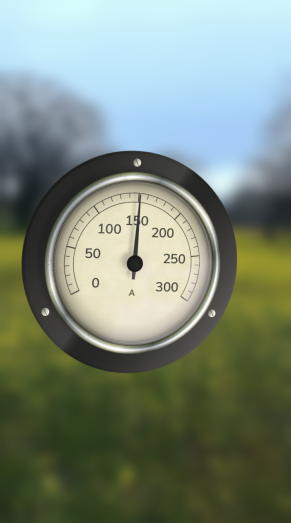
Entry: **150** A
